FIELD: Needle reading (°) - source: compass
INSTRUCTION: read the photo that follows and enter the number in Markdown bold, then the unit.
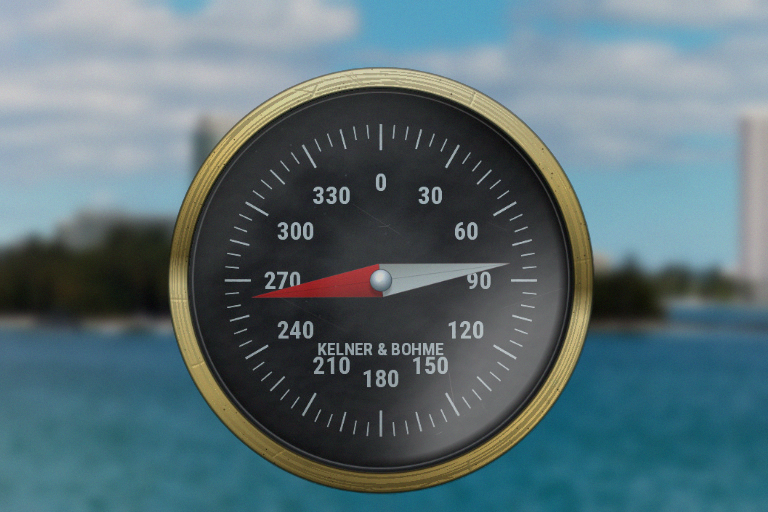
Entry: **262.5** °
